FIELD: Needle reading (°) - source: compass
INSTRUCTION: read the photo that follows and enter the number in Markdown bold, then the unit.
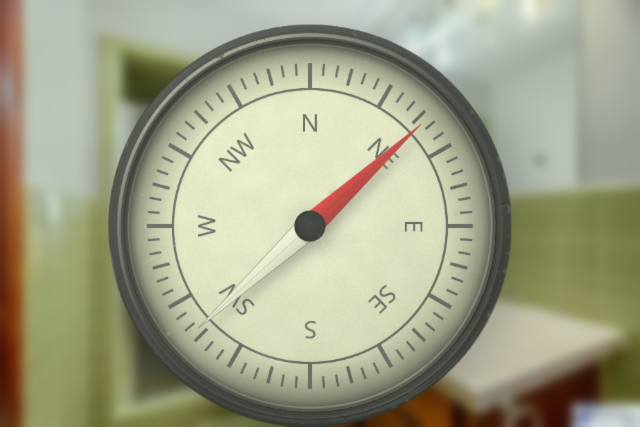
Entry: **47.5** °
